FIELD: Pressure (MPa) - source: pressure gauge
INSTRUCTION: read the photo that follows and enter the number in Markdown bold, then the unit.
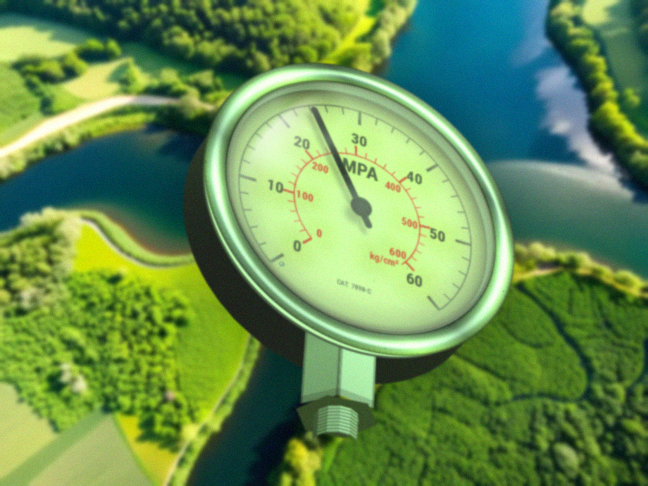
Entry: **24** MPa
